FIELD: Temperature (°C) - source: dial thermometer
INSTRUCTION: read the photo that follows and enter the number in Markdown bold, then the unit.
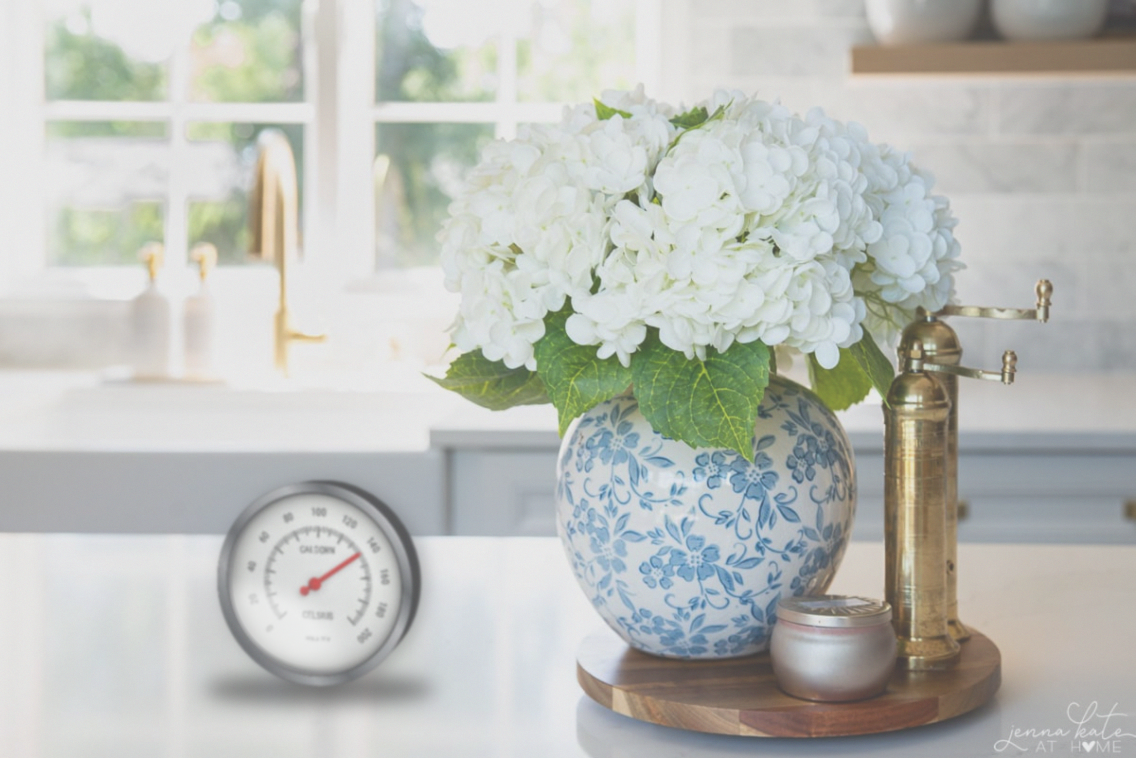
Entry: **140** °C
